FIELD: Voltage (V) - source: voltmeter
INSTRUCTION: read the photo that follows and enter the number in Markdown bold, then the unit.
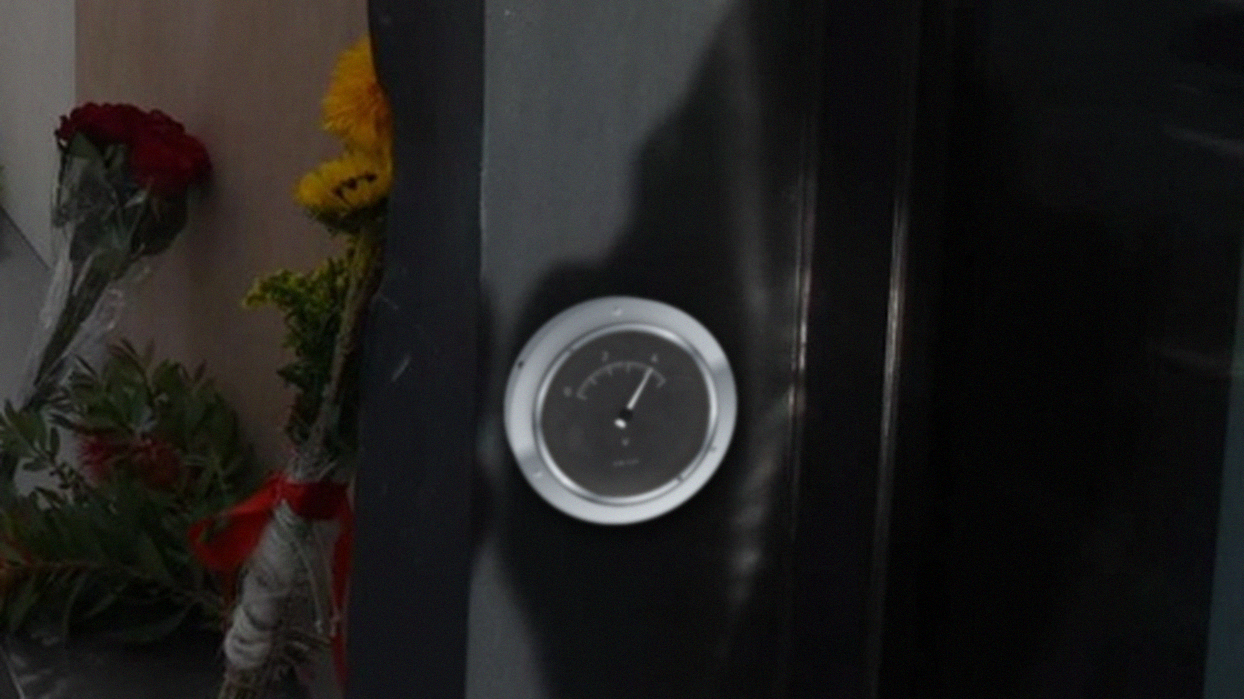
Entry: **4** V
